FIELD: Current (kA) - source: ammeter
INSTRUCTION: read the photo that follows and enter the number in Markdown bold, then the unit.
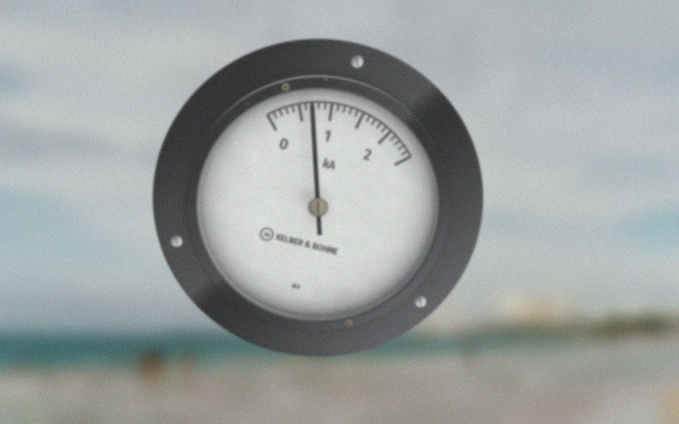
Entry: **0.7** kA
